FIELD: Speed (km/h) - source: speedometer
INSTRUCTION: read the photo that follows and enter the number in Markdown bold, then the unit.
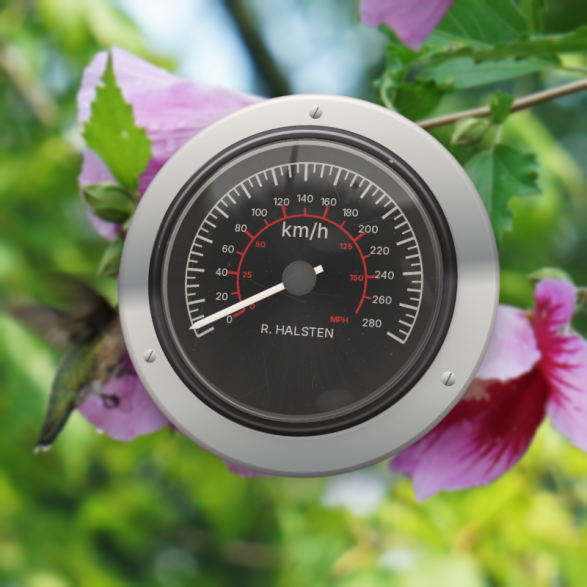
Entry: **5** km/h
